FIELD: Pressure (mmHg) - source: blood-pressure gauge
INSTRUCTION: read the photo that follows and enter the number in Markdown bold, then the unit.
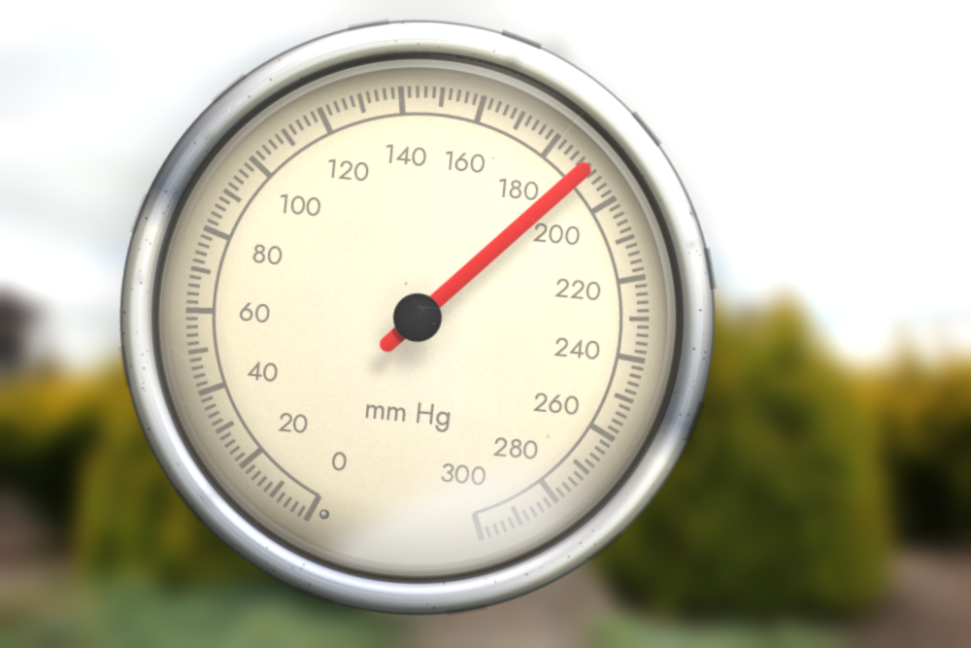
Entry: **190** mmHg
